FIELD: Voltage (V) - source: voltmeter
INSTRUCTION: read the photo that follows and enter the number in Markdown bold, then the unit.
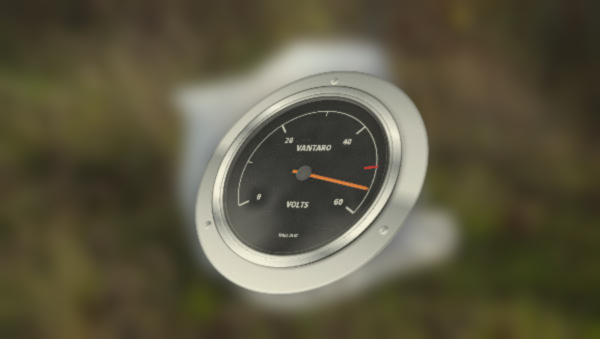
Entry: **55** V
